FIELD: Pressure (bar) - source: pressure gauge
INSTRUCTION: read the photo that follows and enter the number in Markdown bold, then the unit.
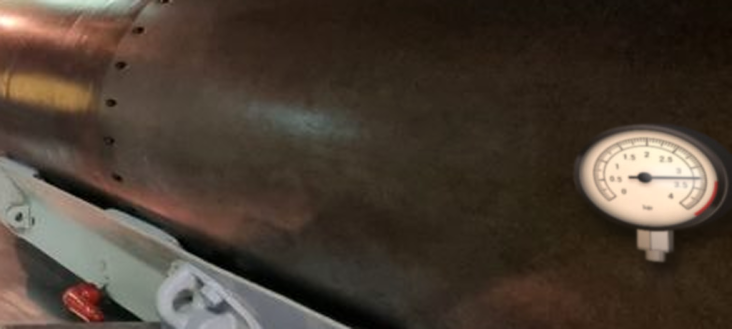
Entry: **3.25** bar
